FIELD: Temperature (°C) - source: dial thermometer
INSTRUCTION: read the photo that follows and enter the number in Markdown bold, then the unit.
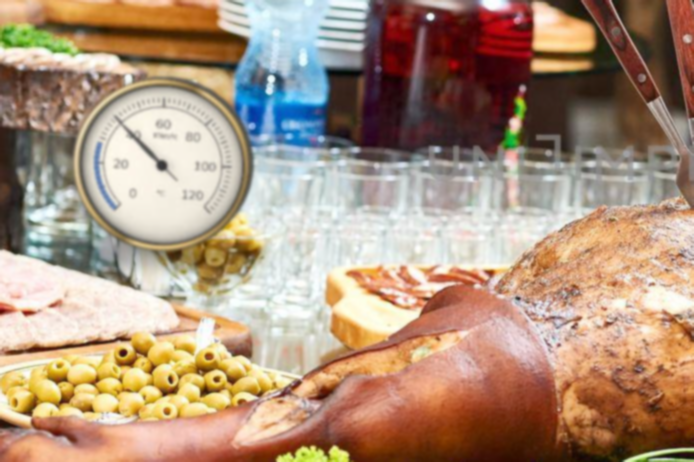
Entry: **40** °C
